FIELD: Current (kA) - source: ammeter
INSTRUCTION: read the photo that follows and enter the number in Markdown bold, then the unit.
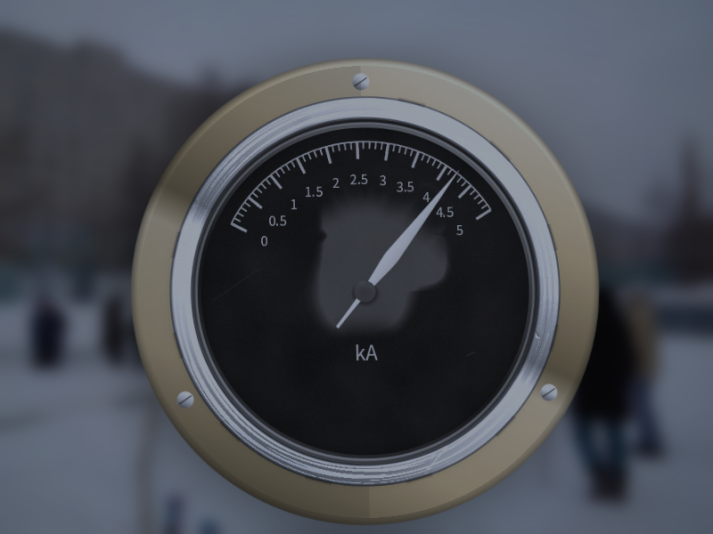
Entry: **4.2** kA
